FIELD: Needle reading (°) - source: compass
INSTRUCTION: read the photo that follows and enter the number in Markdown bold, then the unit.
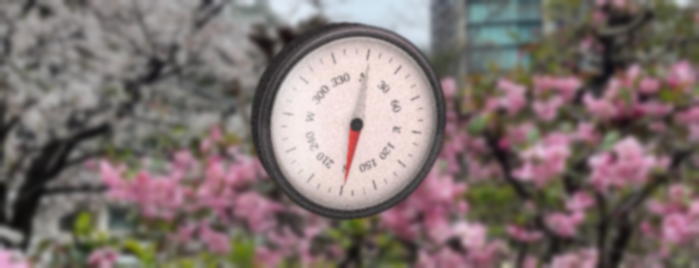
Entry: **180** °
